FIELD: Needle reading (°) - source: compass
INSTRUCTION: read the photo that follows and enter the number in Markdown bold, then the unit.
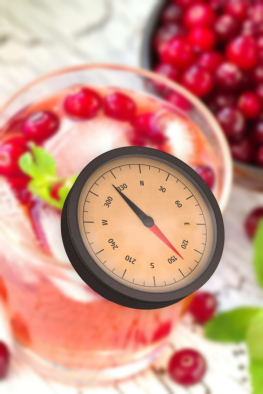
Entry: **140** °
